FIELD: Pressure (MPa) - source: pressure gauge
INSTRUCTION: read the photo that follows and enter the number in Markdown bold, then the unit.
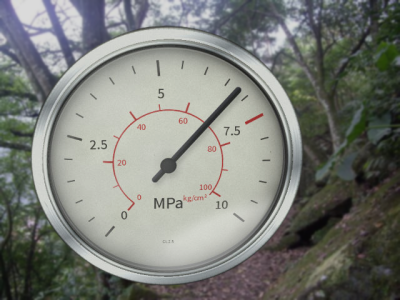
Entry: **6.75** MPa
